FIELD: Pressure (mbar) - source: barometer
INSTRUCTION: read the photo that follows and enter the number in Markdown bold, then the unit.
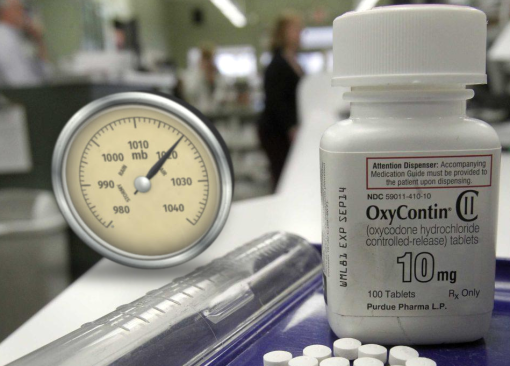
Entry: **1020** mbar
